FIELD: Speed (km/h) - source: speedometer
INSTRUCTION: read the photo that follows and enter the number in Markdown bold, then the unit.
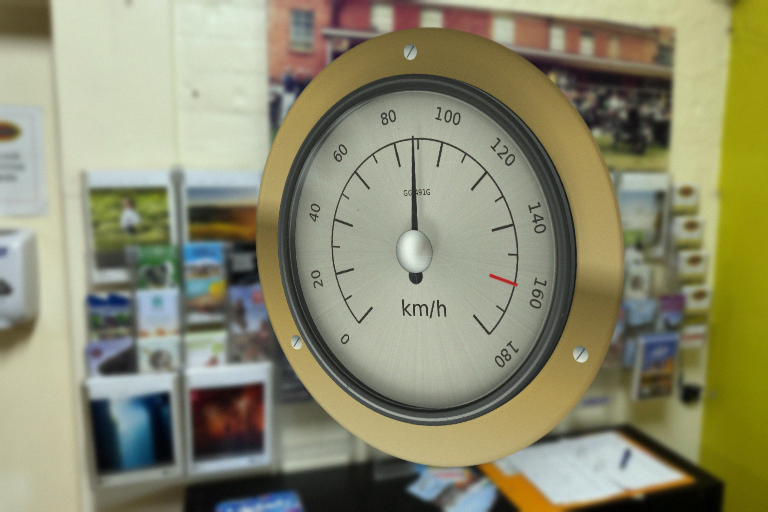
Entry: **90** km/h
